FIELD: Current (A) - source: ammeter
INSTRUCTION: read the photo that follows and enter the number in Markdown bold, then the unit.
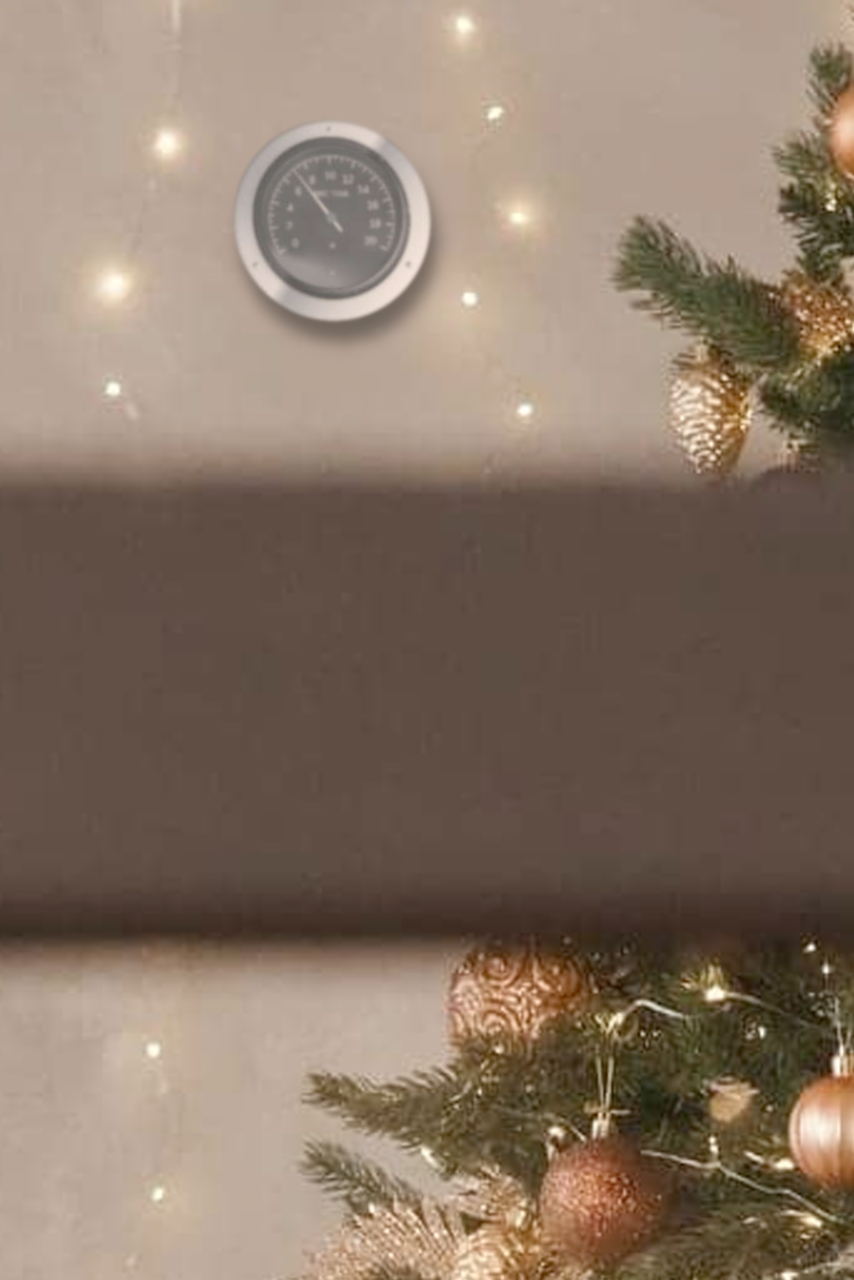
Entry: **7** A
